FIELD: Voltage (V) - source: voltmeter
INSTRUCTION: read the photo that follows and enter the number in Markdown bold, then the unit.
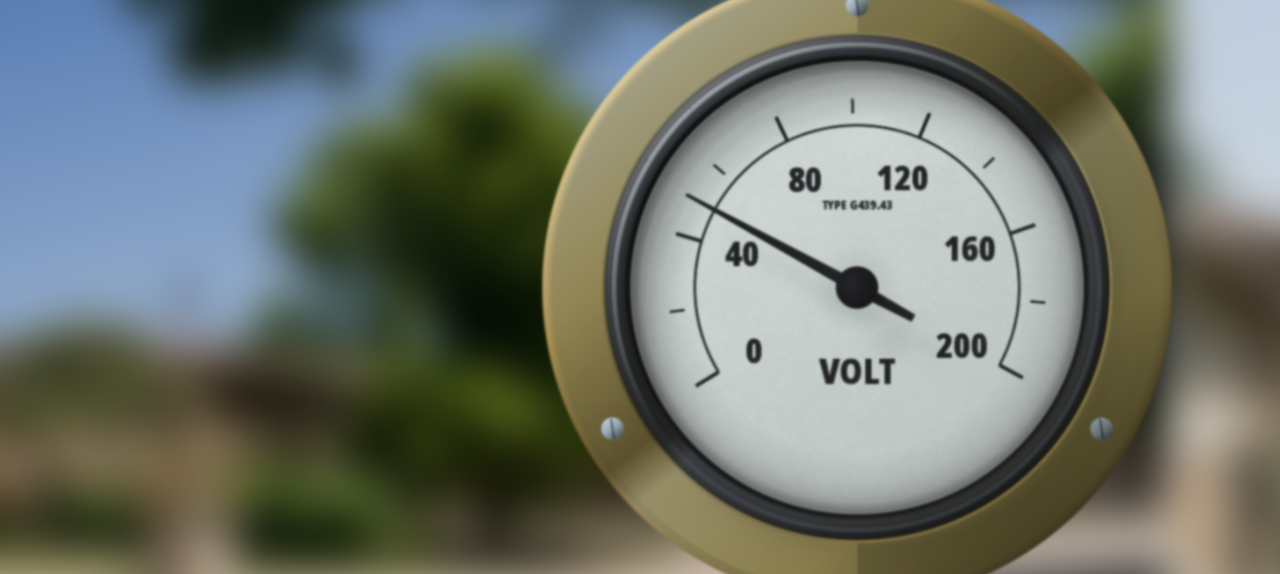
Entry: **50** V
